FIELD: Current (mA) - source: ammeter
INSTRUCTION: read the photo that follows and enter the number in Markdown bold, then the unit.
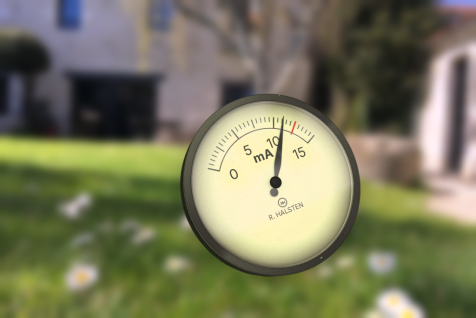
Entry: **11** mA
